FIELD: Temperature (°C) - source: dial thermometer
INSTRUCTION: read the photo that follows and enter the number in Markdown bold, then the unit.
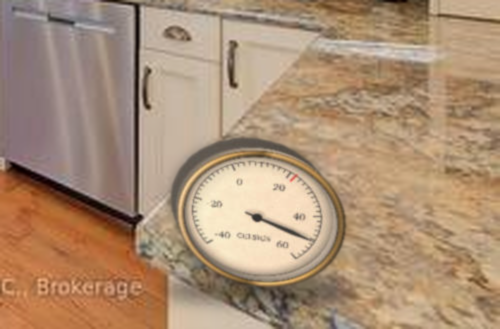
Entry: **50** °C
